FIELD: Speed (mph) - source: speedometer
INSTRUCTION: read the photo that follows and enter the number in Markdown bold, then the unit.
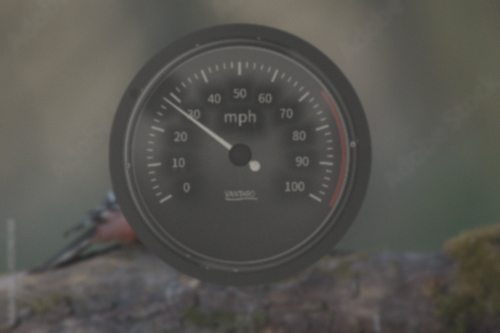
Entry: **28** mph
